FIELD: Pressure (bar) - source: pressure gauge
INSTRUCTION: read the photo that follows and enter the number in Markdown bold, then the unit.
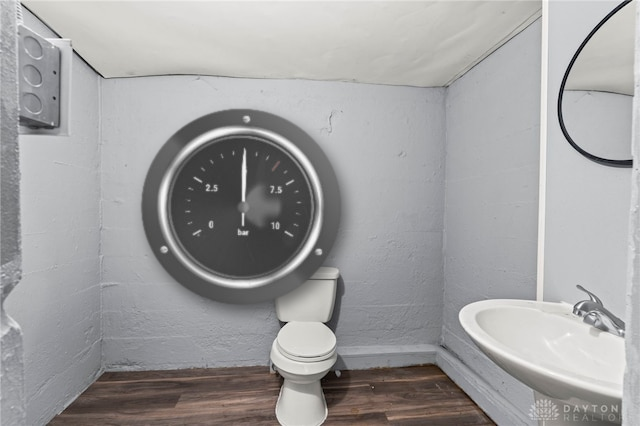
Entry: **5** bar
